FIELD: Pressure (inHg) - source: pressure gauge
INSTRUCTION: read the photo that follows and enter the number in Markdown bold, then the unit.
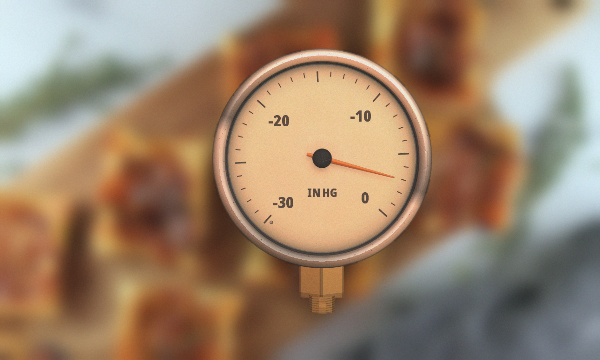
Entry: **-3** inHg
